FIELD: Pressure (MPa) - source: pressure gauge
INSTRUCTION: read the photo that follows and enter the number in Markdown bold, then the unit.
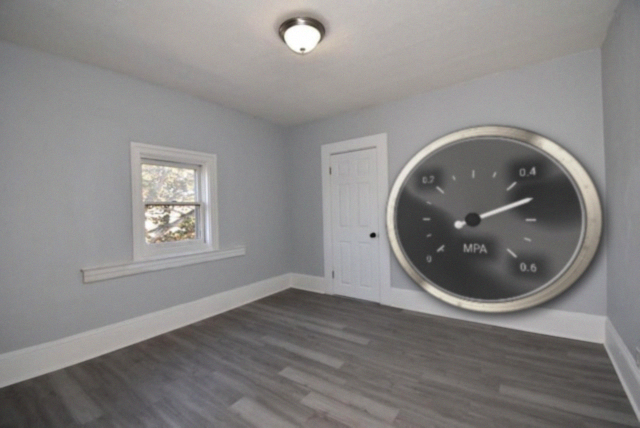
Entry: **0.45** MPa
